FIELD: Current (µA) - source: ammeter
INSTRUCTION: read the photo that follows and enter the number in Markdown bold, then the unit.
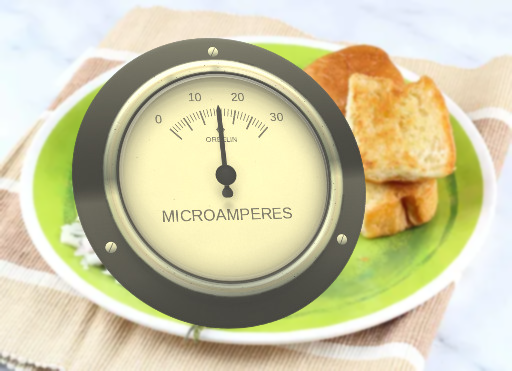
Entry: **15** µA
